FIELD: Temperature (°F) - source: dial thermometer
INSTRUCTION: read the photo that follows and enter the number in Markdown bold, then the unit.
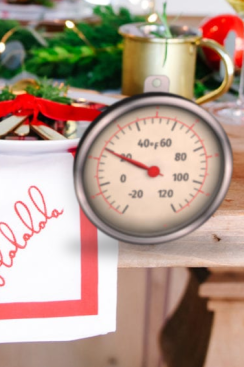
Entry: **20** °F
